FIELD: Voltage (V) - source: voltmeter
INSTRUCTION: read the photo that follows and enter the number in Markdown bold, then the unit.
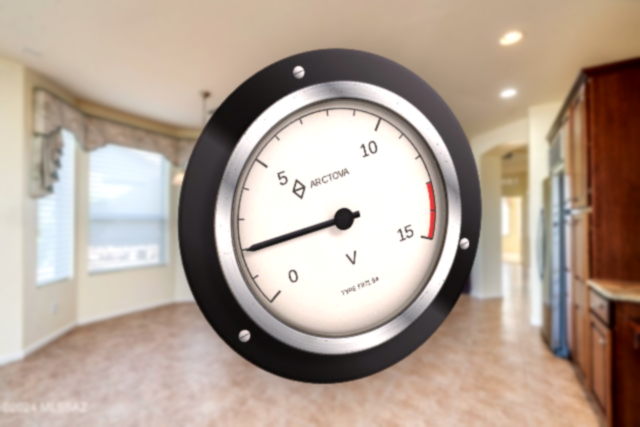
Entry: **2** V
